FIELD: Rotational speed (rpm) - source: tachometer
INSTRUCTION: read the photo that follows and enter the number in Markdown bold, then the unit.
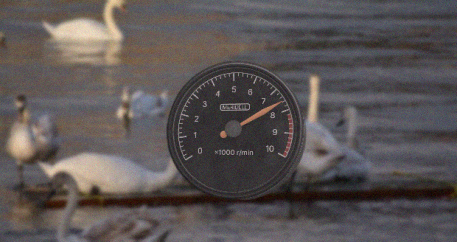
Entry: **7600** rpm
